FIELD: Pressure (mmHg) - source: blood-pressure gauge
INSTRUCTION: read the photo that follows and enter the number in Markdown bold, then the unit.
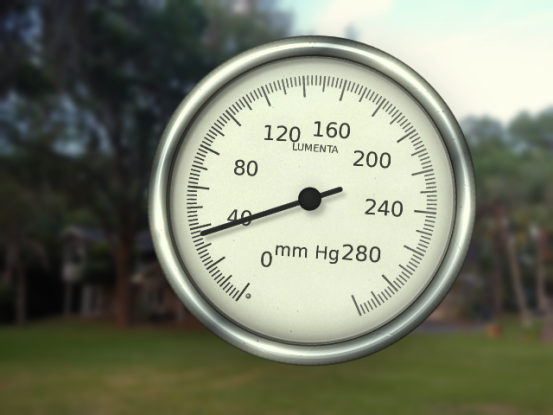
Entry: **36** mmHg
